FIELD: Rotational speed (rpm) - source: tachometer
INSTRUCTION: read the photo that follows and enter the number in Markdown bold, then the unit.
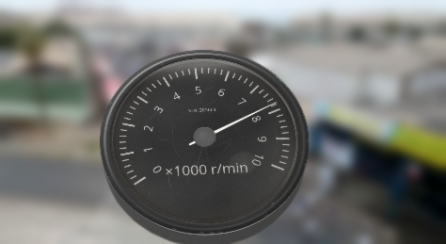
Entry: **7800** rpm
